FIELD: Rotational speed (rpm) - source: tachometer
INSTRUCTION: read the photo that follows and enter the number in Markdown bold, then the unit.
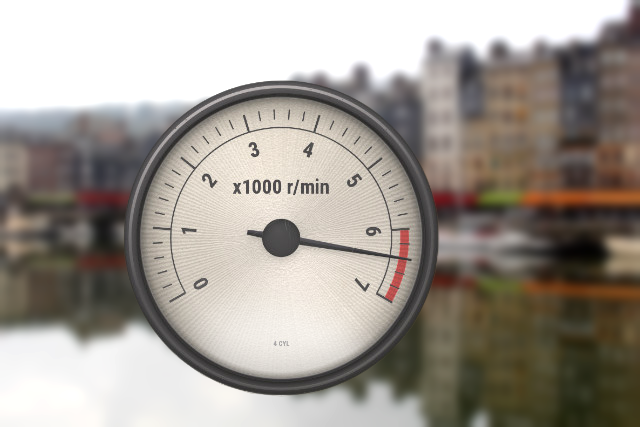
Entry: **6400** rpm
